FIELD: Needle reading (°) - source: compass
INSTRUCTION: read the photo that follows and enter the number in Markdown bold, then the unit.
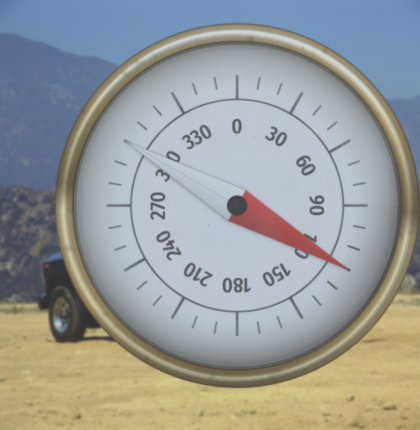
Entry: **120** °
